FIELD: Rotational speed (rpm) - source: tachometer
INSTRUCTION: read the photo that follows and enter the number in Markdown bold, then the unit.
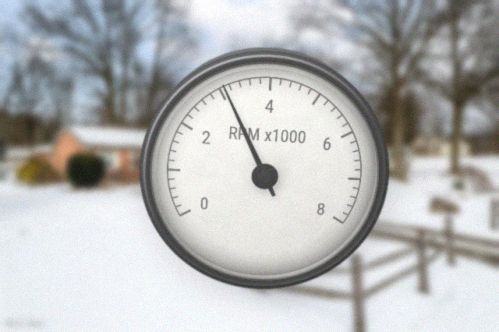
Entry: **3100** rpm
